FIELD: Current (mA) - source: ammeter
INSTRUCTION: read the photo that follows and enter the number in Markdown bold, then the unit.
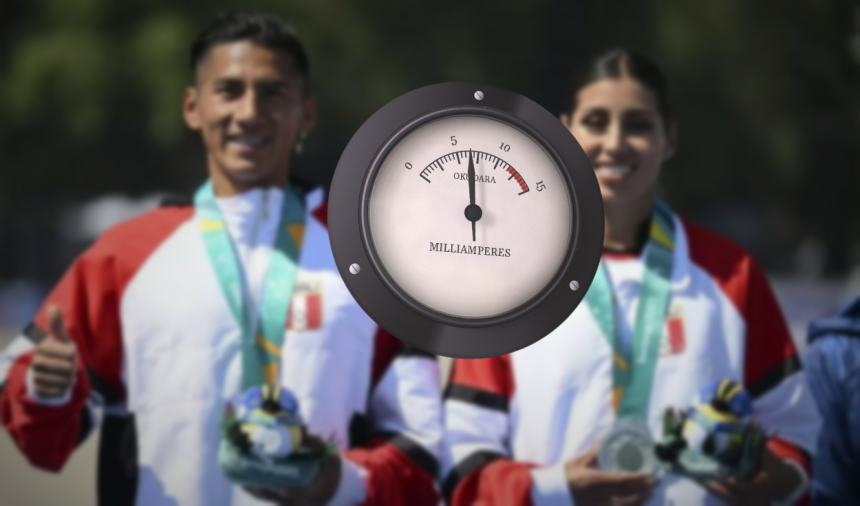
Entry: **6.5** mA
